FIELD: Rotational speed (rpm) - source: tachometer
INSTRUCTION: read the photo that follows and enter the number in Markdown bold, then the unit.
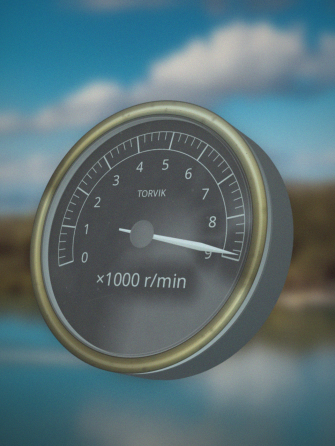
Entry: **8900** rpm
